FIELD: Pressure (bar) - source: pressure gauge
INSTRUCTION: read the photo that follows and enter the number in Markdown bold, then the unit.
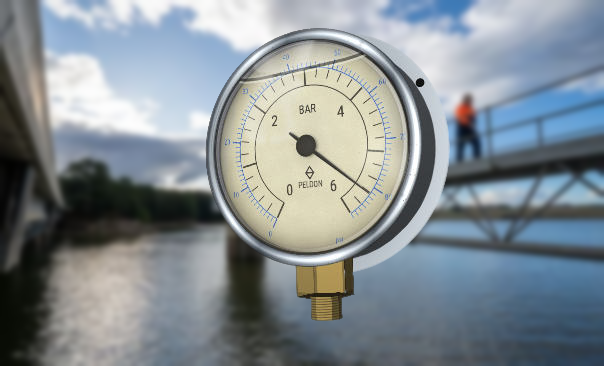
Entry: **5.6** bar
